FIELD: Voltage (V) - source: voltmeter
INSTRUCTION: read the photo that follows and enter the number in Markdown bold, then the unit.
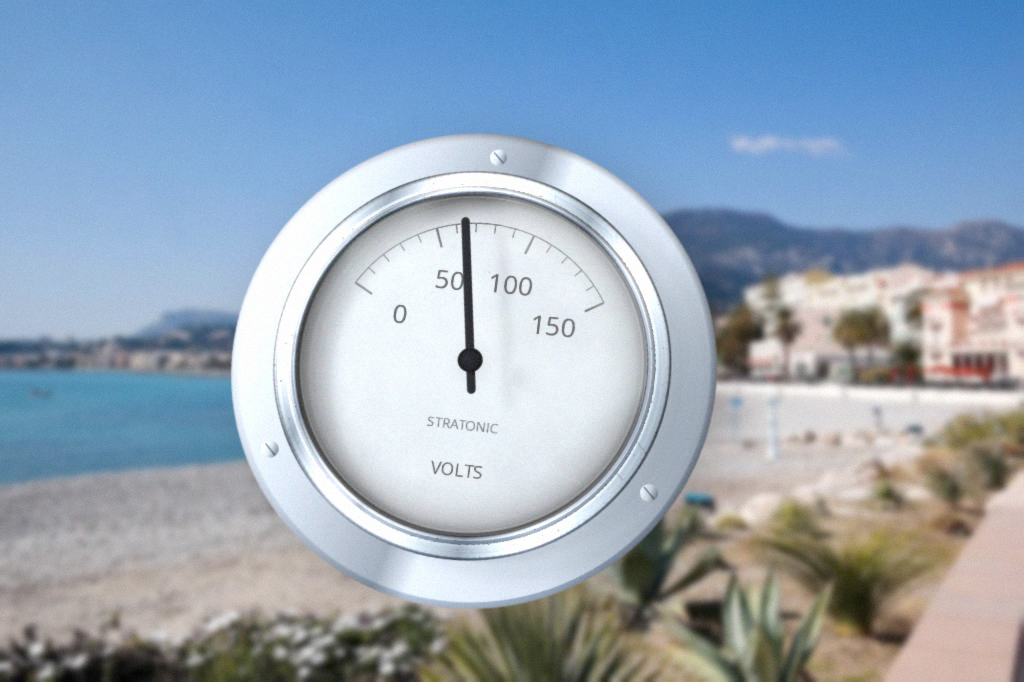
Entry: **65** V
